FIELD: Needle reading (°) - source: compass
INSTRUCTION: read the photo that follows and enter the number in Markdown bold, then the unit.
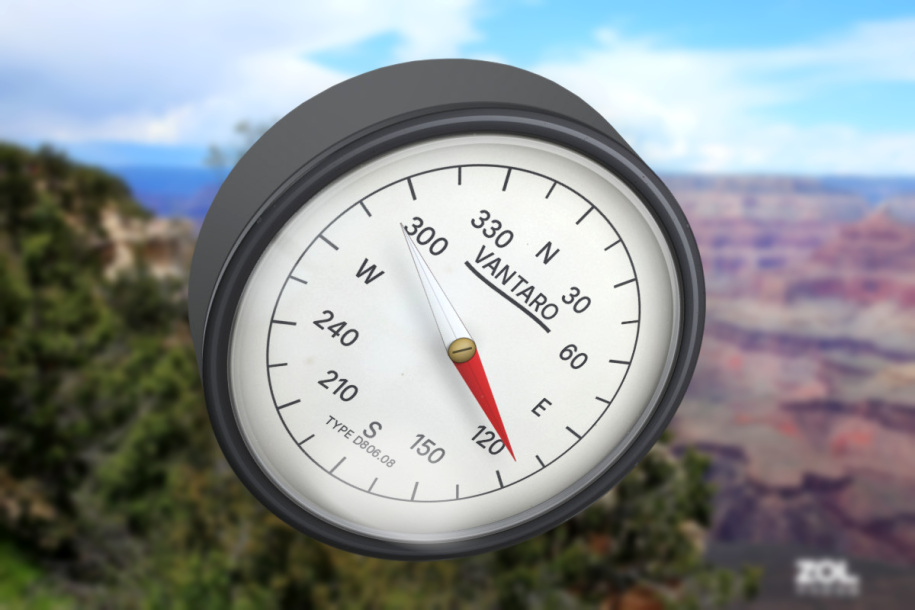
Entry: **112.5** °
